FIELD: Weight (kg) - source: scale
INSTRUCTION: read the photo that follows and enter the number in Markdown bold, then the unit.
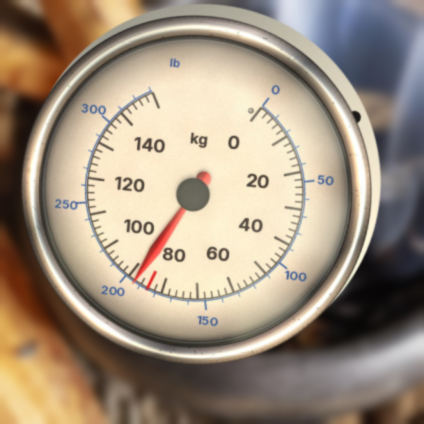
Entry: **88** kg
